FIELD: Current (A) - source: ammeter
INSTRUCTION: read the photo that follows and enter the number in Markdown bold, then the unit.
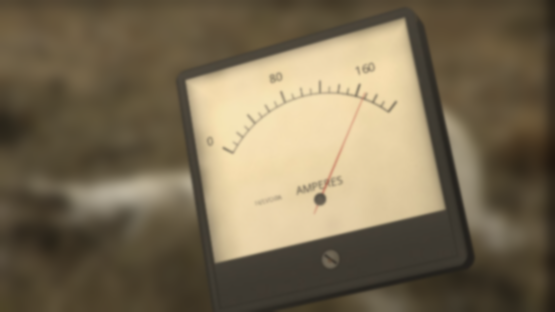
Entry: **170** A
